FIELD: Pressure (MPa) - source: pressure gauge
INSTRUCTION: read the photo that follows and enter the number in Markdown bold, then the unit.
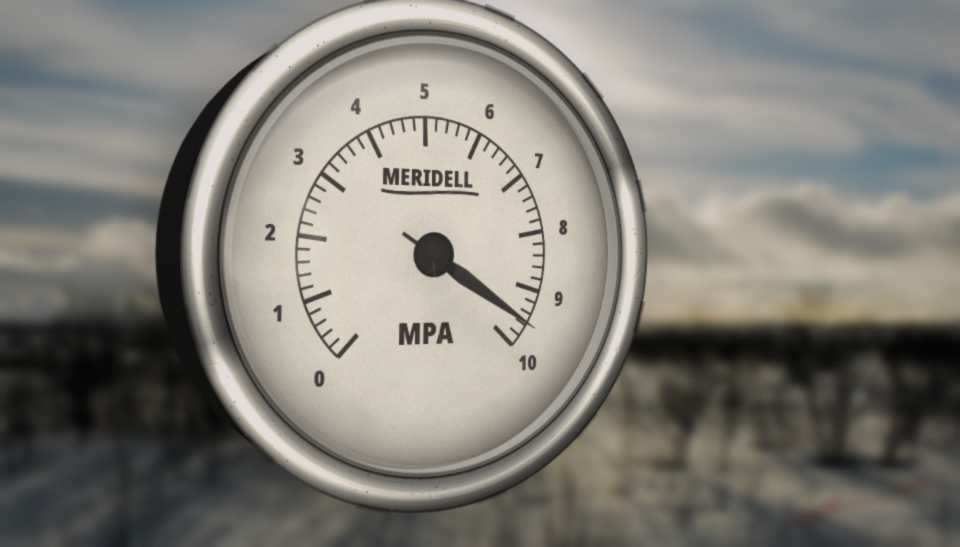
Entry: **9.6** MPa
